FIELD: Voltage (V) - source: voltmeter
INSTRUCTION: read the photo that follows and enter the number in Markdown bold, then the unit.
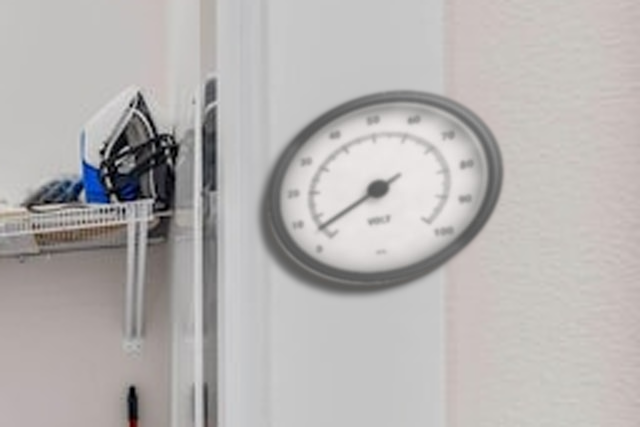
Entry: **5** V
